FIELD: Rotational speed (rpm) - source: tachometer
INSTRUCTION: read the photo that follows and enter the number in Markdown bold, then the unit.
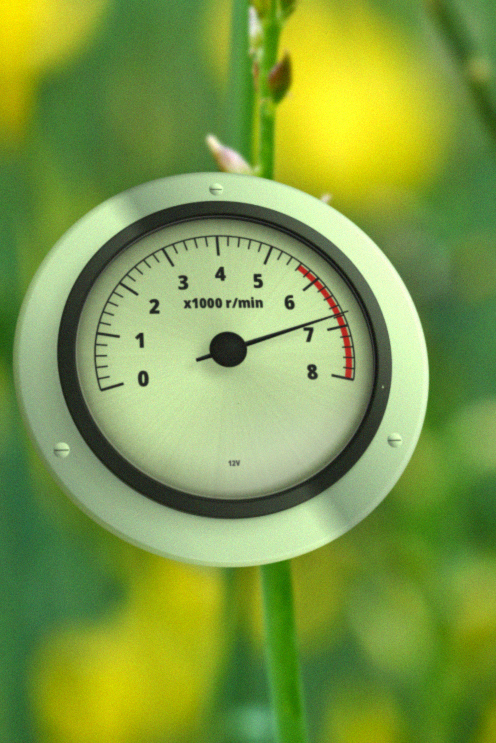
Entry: **6800** rpm
